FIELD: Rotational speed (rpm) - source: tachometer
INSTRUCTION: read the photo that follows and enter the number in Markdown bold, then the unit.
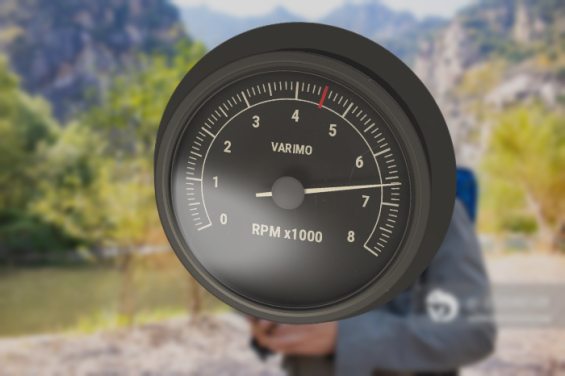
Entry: **6600** rpm
